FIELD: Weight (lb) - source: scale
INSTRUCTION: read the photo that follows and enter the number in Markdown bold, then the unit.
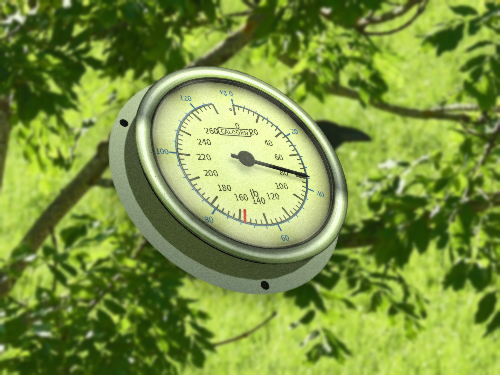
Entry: **80** lb
